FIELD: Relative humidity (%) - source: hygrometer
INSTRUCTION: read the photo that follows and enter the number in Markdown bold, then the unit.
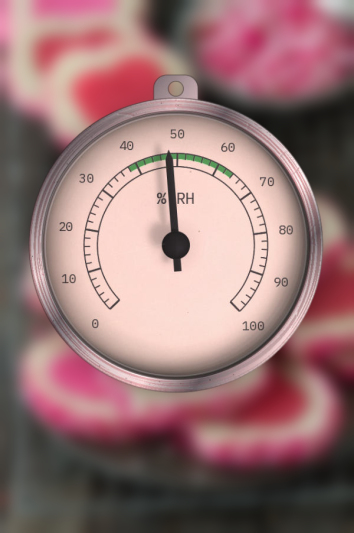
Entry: **48** %
